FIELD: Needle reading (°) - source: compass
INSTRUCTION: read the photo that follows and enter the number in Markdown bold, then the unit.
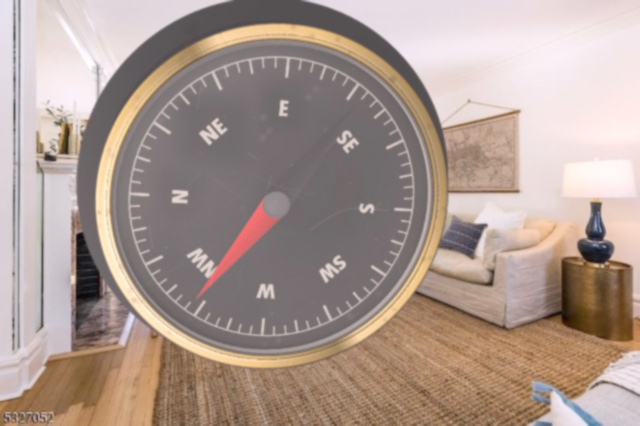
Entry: **305** °
